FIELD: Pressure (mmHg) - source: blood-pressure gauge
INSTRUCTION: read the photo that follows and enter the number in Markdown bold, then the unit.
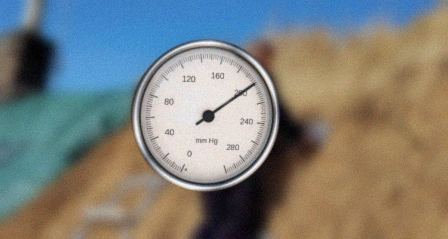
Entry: **200** mmHg
